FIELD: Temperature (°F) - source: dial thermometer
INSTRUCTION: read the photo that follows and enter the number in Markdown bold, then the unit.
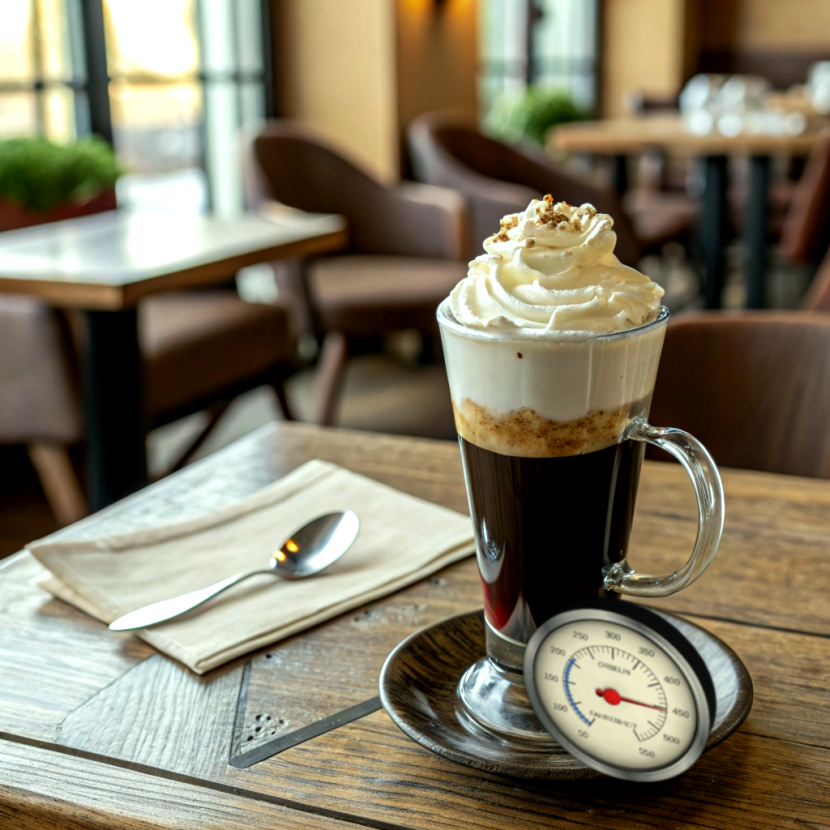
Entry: **450** °F
